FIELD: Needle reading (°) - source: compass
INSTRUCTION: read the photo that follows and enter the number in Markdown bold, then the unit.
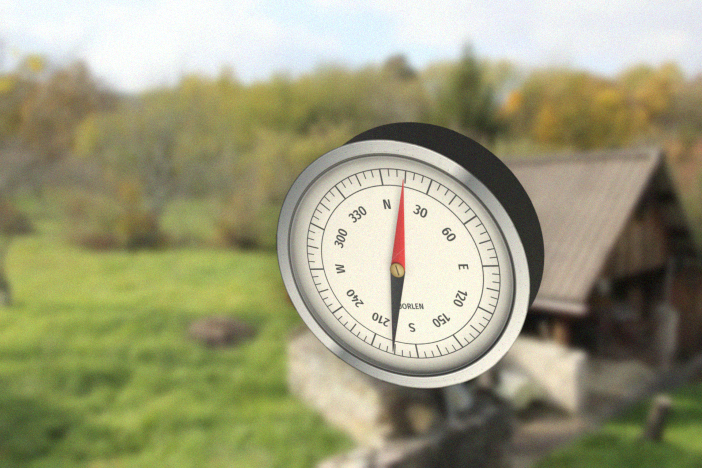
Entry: **15** °
